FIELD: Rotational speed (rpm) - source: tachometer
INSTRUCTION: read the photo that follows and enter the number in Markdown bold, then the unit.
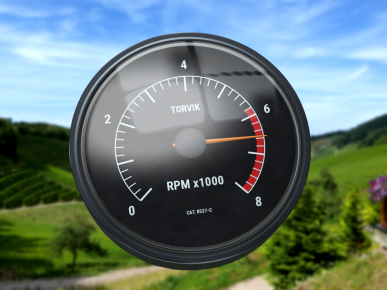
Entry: **6600** rpm
